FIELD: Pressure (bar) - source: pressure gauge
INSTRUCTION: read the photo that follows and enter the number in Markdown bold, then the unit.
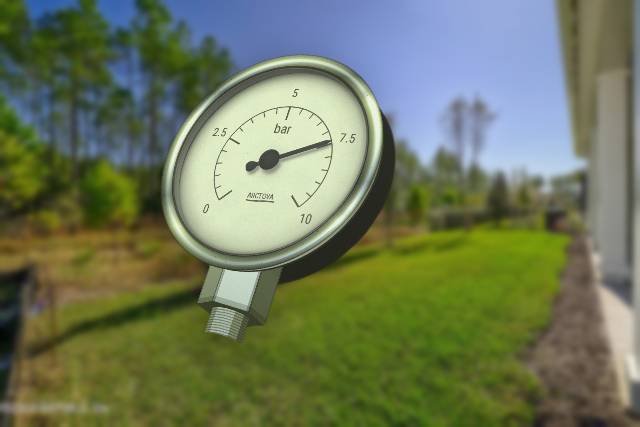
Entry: **7.5** bar
